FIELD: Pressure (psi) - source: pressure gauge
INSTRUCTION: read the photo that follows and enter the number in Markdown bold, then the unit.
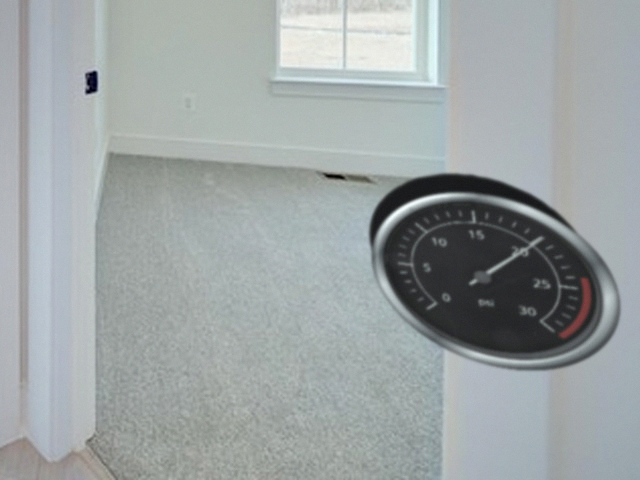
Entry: **20** psi
